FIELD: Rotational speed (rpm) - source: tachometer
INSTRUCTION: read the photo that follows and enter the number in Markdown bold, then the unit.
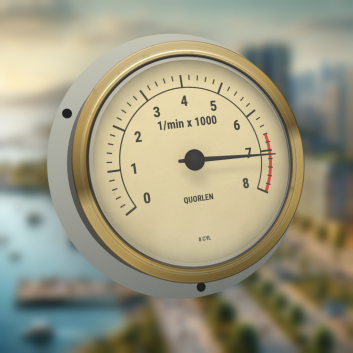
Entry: **7100** rpm
